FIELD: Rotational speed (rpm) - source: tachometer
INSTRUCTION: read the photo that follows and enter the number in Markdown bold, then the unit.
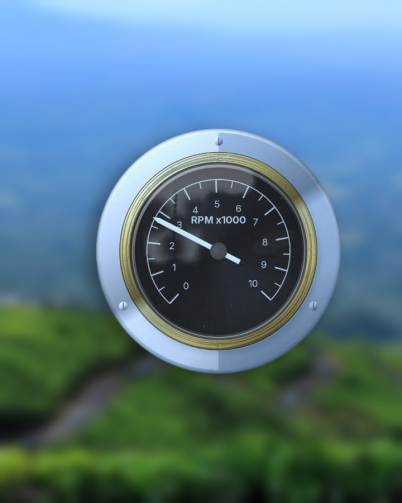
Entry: **2750** rpm
